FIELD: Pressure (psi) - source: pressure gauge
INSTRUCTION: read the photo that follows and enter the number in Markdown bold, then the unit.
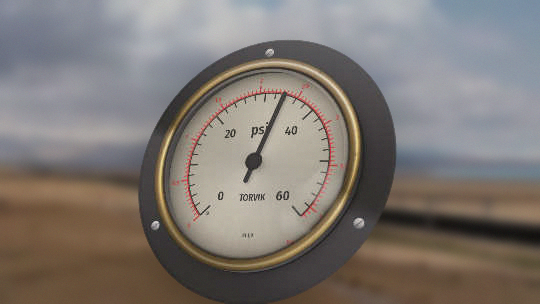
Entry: **34** psi
